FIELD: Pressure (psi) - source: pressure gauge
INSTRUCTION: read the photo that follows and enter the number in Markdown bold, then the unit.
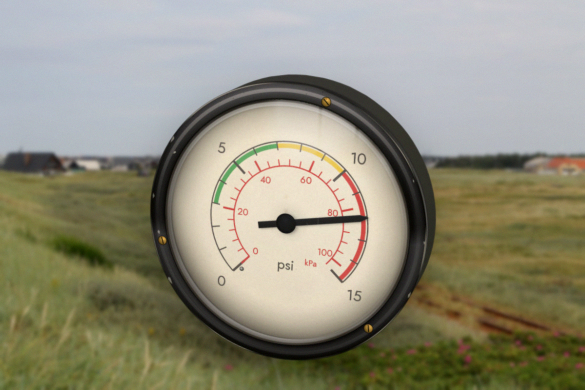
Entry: **12** psi
